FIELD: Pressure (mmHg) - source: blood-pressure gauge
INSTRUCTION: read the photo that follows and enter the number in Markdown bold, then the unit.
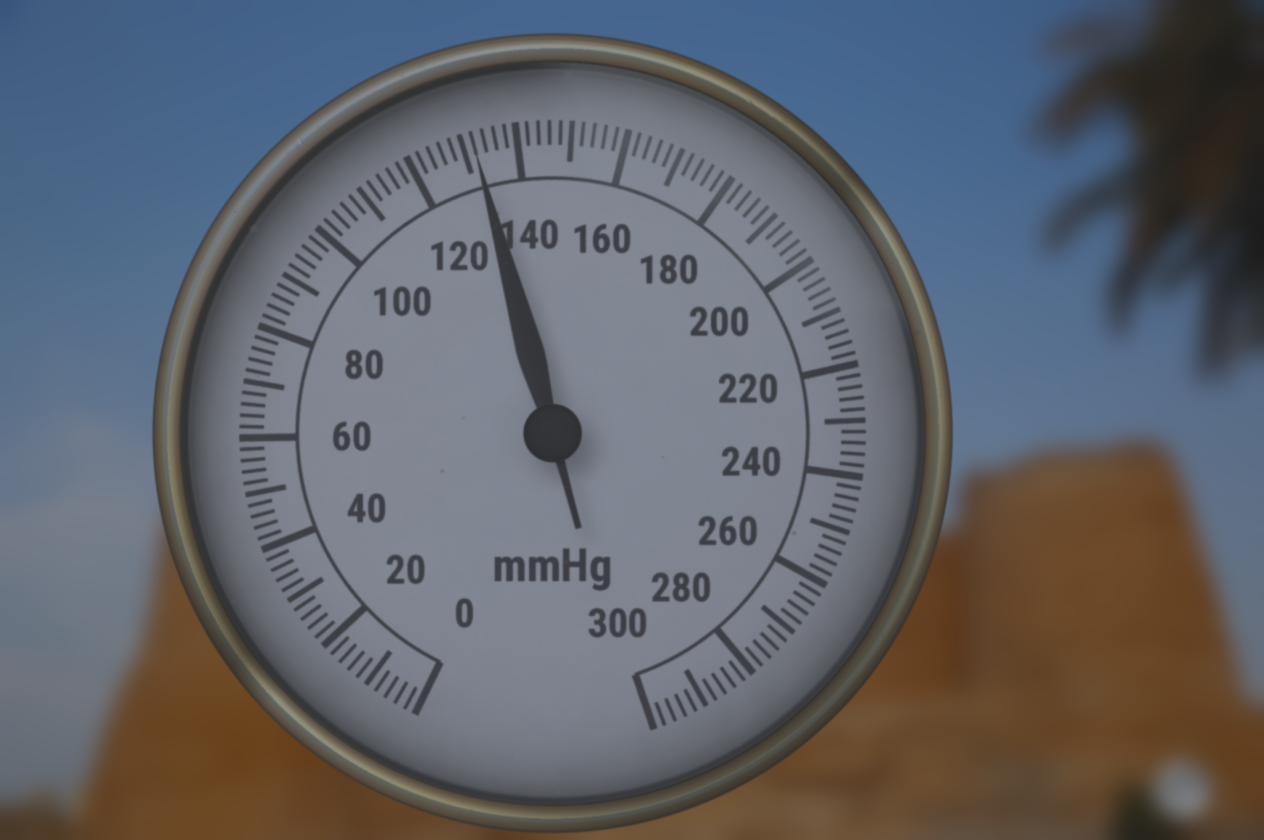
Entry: **132** mmHg
